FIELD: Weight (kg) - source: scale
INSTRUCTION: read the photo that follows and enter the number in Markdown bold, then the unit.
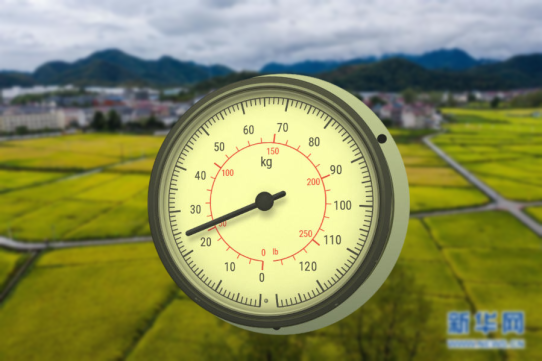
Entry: **24** kg
